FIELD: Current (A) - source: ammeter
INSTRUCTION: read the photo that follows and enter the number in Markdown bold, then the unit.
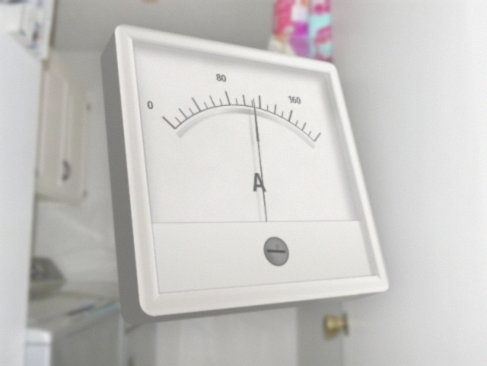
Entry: **110** A
